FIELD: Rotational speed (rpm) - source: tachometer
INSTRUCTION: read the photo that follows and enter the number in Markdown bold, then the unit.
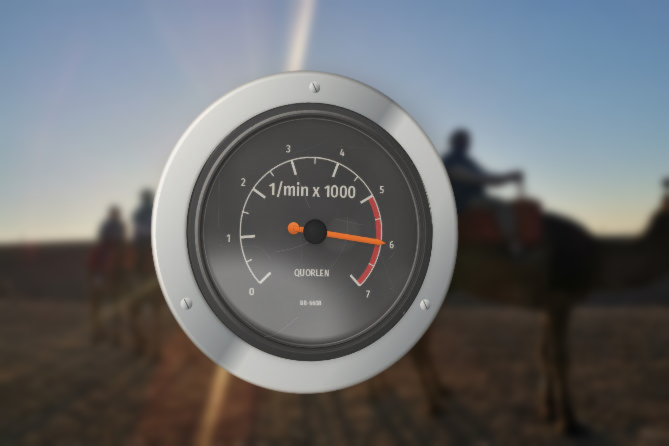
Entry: **6000** rpm
